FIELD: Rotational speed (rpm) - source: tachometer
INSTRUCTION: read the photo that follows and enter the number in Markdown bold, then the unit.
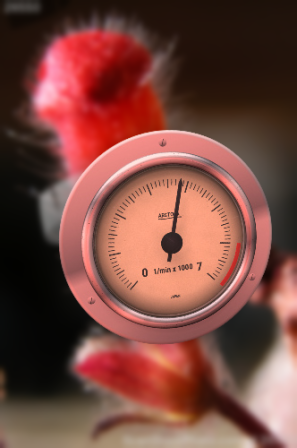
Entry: **3800** rpm
